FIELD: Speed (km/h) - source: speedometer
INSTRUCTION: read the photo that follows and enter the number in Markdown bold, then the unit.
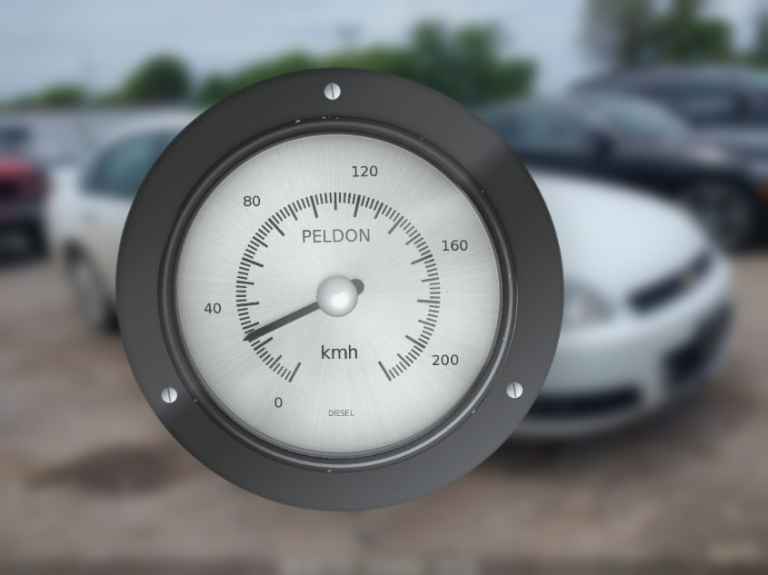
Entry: **26** km/h
